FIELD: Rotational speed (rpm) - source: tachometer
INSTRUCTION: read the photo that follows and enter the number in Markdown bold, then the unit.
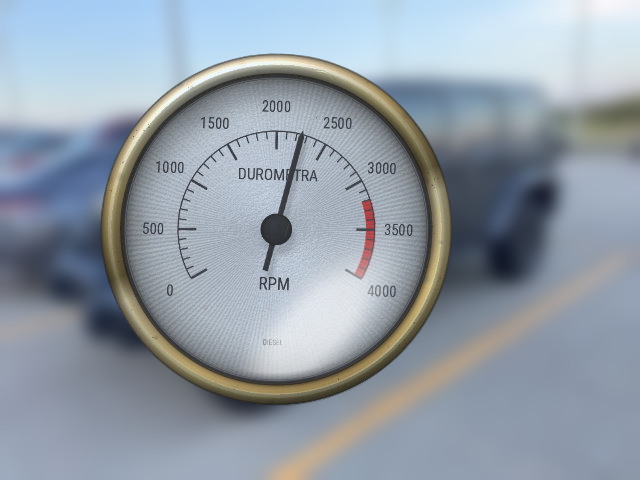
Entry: **2250** rpm
